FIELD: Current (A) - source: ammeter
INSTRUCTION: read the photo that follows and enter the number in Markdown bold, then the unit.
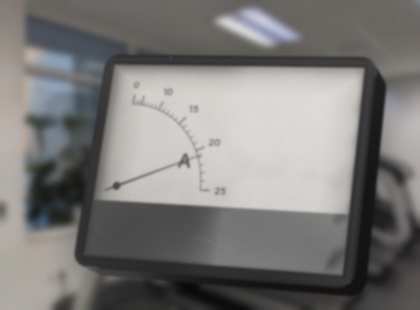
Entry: **21** A
